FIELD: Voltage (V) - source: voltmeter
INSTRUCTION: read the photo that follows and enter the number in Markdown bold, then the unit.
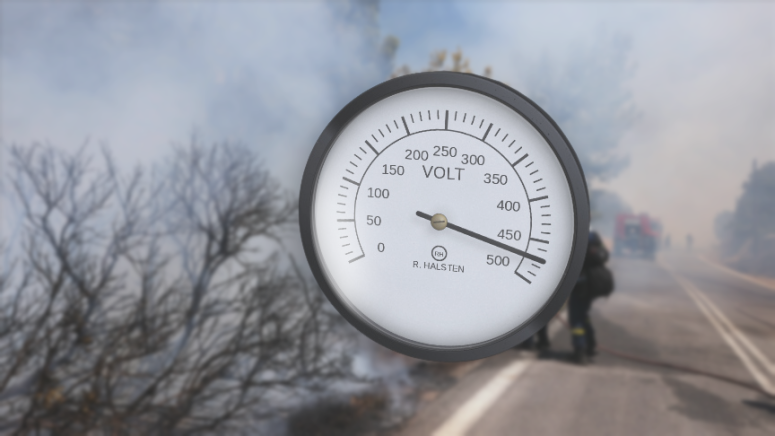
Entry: **470** V
